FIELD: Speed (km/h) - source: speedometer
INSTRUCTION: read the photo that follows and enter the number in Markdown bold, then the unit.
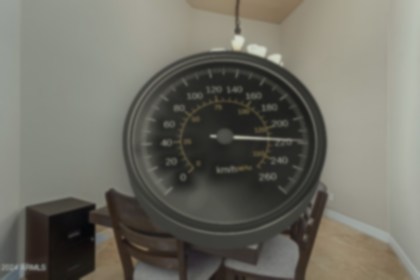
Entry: **220** km/h
